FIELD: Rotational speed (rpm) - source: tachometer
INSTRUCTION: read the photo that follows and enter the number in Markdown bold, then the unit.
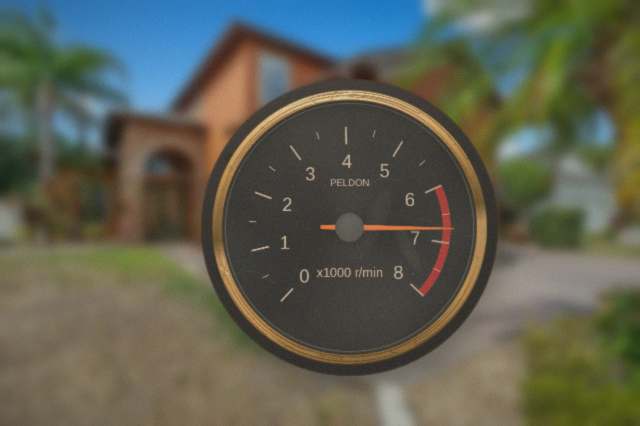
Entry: **6750** rpm
